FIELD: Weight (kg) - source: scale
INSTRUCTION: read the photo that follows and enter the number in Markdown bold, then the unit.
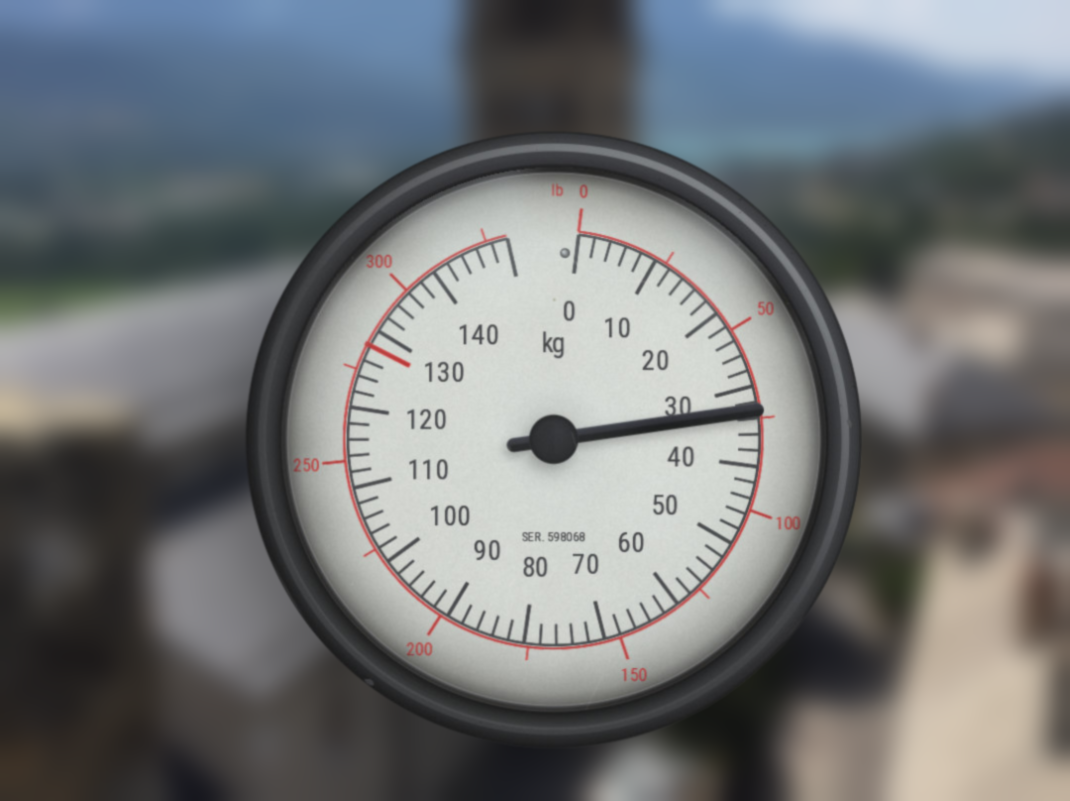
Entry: **33** kg
